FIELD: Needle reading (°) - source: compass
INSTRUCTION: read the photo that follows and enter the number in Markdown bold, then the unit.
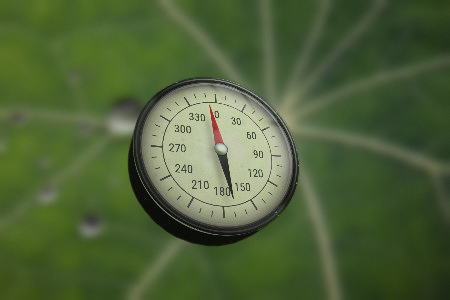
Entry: **350** °
